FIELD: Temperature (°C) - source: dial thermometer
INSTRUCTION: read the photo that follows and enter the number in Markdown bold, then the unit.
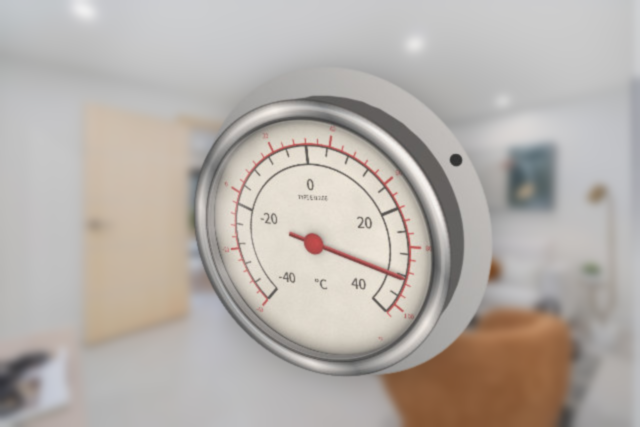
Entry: **32** °C
